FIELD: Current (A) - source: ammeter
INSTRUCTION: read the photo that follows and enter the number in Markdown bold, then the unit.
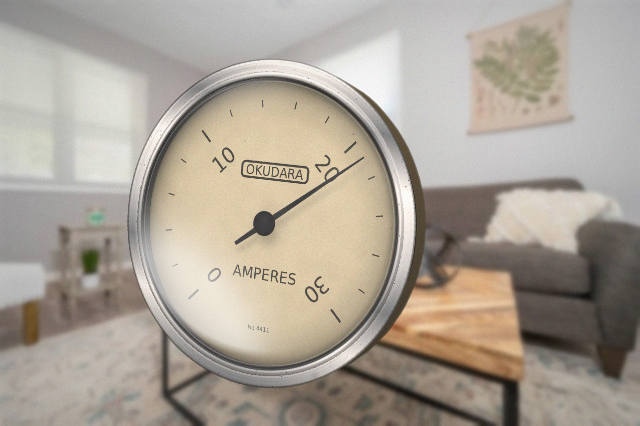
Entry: **21** A
